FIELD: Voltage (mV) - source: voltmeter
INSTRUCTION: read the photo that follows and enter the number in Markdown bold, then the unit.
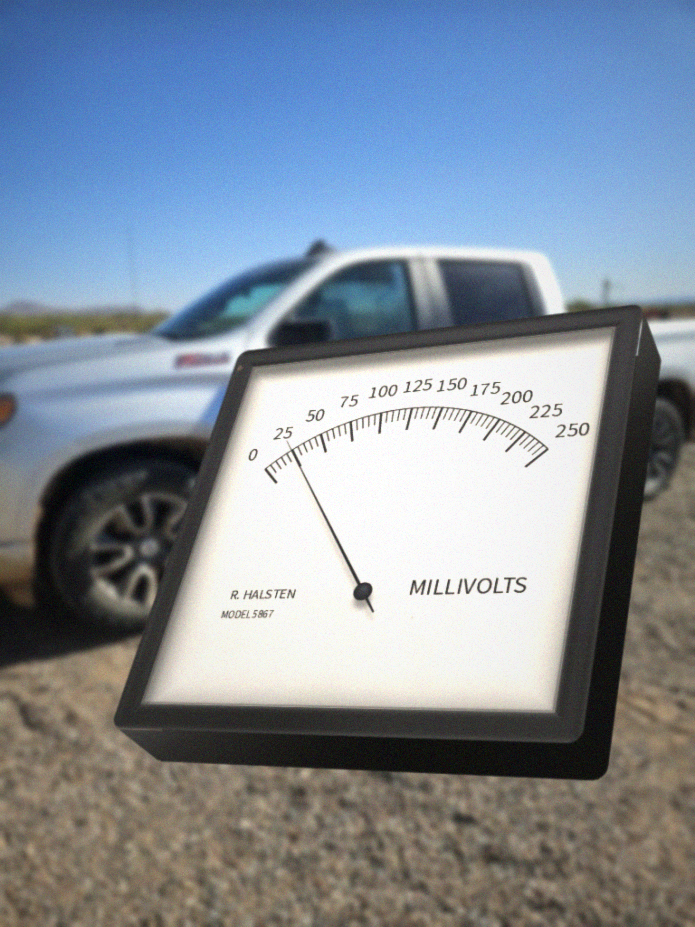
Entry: **25** mV
